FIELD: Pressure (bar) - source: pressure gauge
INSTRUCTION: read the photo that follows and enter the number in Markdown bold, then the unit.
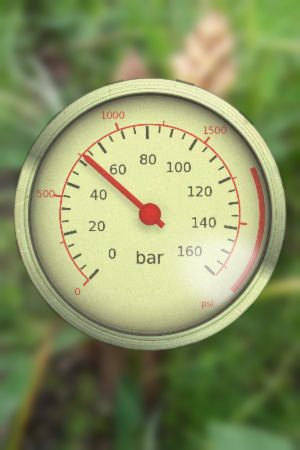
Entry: **52.5** bar
